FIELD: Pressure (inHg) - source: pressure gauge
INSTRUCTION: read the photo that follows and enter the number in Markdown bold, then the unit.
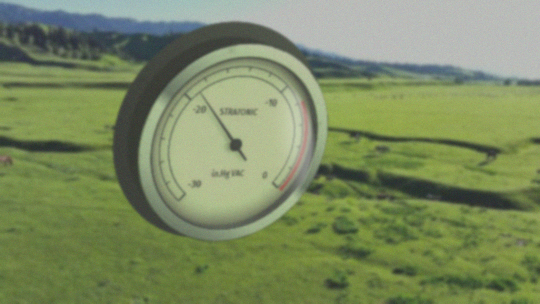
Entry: **-19** inHg
